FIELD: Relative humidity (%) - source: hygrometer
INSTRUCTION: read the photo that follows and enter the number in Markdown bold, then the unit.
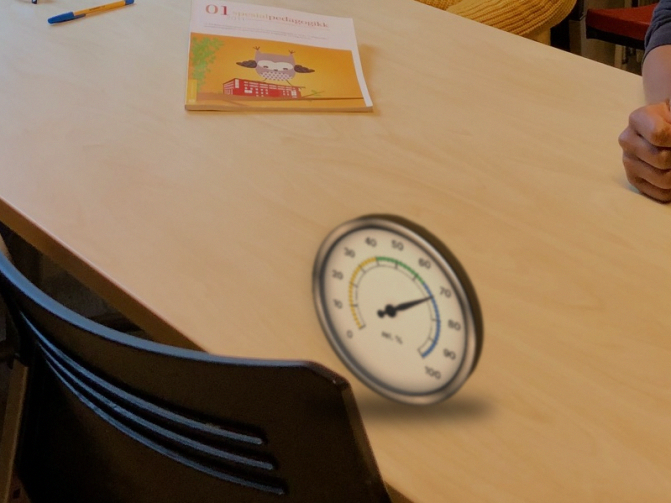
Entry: **70** %
